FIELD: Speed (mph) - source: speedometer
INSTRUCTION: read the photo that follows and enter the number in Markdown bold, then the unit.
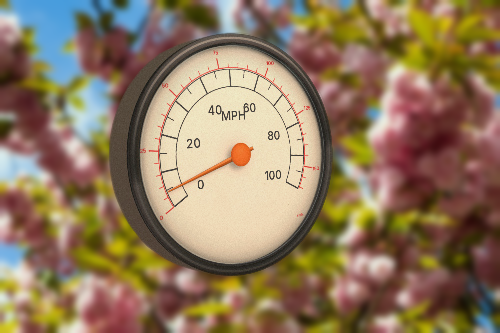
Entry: **5** mph
